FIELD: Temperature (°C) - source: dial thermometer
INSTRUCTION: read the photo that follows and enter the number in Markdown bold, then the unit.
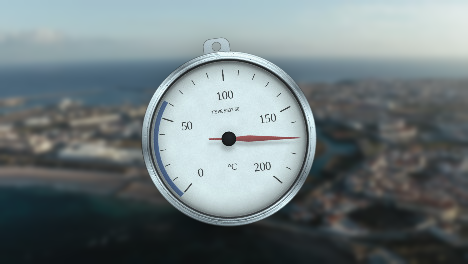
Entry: **170** °C
